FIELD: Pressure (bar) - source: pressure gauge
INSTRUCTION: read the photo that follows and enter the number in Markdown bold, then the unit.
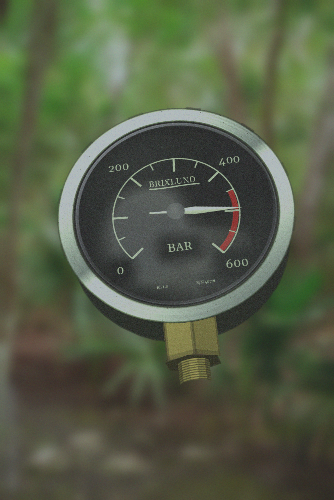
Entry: **500** bar
